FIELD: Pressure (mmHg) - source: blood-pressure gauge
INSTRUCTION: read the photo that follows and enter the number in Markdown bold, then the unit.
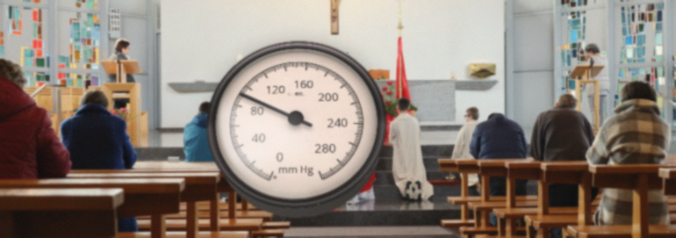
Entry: **90** mmHg
